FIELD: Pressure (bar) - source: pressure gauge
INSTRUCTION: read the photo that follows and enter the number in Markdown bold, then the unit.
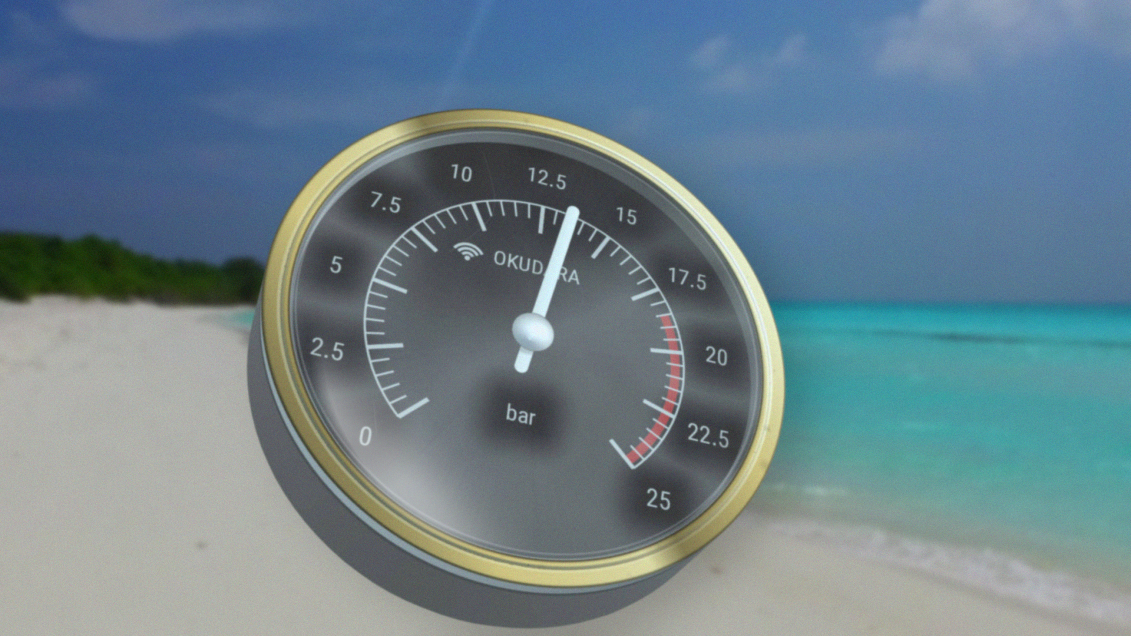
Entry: **13.5** bar
